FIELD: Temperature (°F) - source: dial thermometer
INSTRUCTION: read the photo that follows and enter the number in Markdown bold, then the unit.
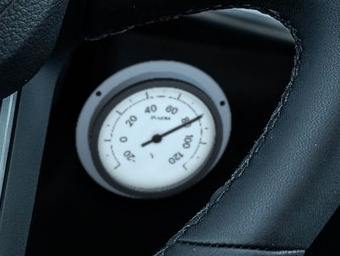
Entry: **80** °F
